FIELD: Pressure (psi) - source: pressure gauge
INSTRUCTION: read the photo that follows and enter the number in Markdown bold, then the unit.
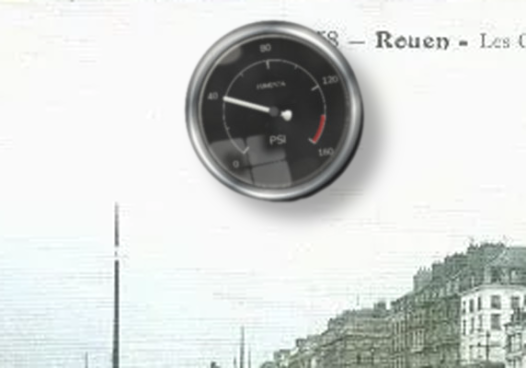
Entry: **40** psi
